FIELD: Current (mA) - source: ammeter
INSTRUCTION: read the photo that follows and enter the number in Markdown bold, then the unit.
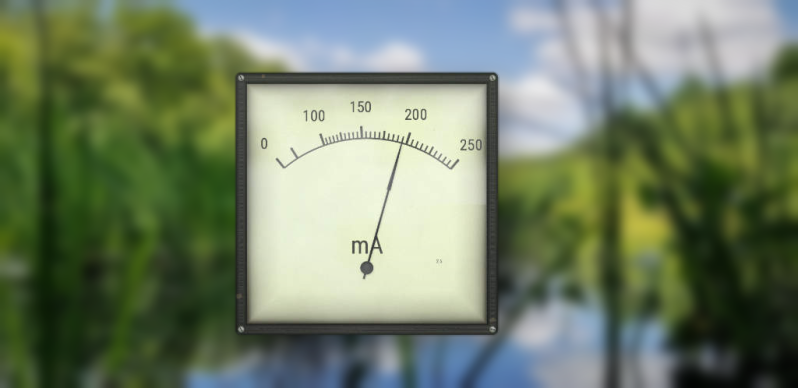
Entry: **195** mA
